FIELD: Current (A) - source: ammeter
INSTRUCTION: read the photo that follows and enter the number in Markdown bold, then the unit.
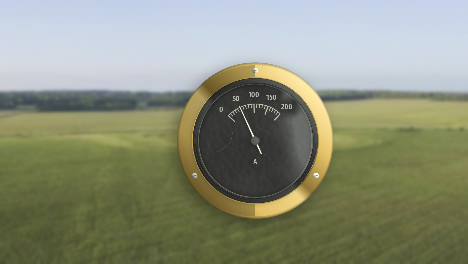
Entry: **50** A
